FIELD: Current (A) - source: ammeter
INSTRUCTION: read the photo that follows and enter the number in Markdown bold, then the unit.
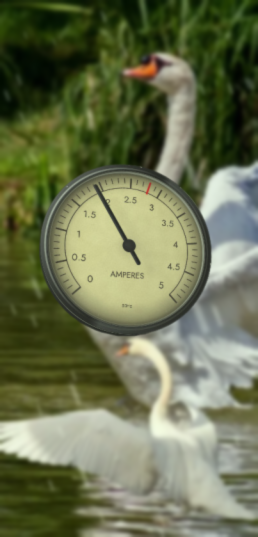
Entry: **1.9** A
